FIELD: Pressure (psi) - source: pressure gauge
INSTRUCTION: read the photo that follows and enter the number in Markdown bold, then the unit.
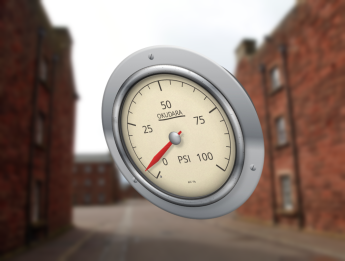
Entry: **5** psi
